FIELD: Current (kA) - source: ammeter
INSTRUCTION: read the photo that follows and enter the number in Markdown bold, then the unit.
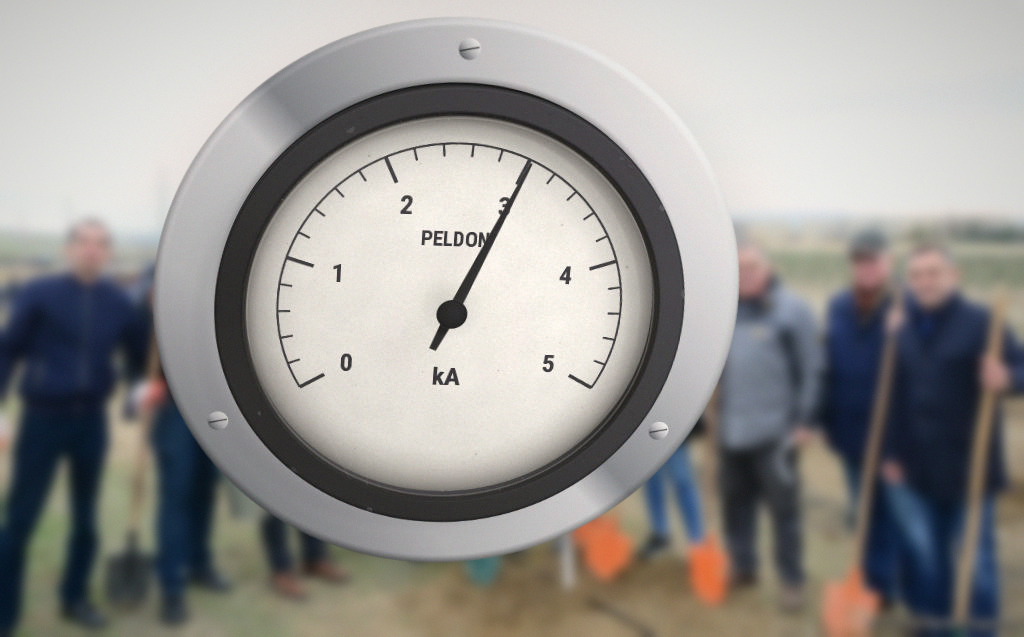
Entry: **3** kA
